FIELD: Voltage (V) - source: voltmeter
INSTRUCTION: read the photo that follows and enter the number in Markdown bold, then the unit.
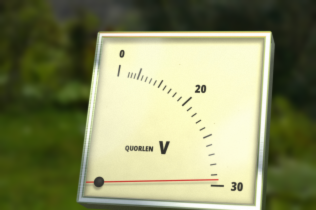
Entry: **29.5** V
